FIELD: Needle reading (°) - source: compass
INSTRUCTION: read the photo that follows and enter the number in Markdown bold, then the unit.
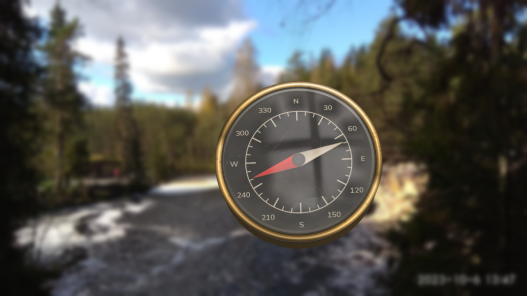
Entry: **250** °
